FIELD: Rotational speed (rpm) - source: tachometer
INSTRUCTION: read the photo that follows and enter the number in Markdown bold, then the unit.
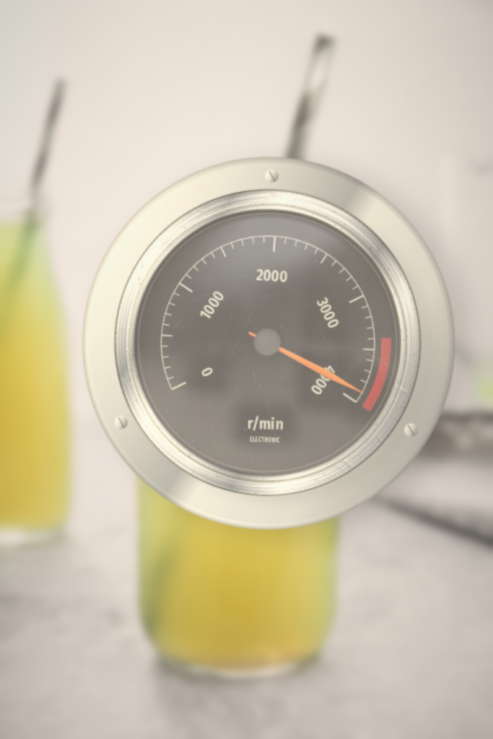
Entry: **3900** rpm
